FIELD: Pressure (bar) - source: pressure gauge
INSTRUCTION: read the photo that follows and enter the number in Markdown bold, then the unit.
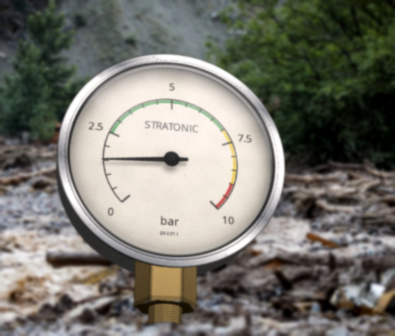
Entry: **1.5** bar
